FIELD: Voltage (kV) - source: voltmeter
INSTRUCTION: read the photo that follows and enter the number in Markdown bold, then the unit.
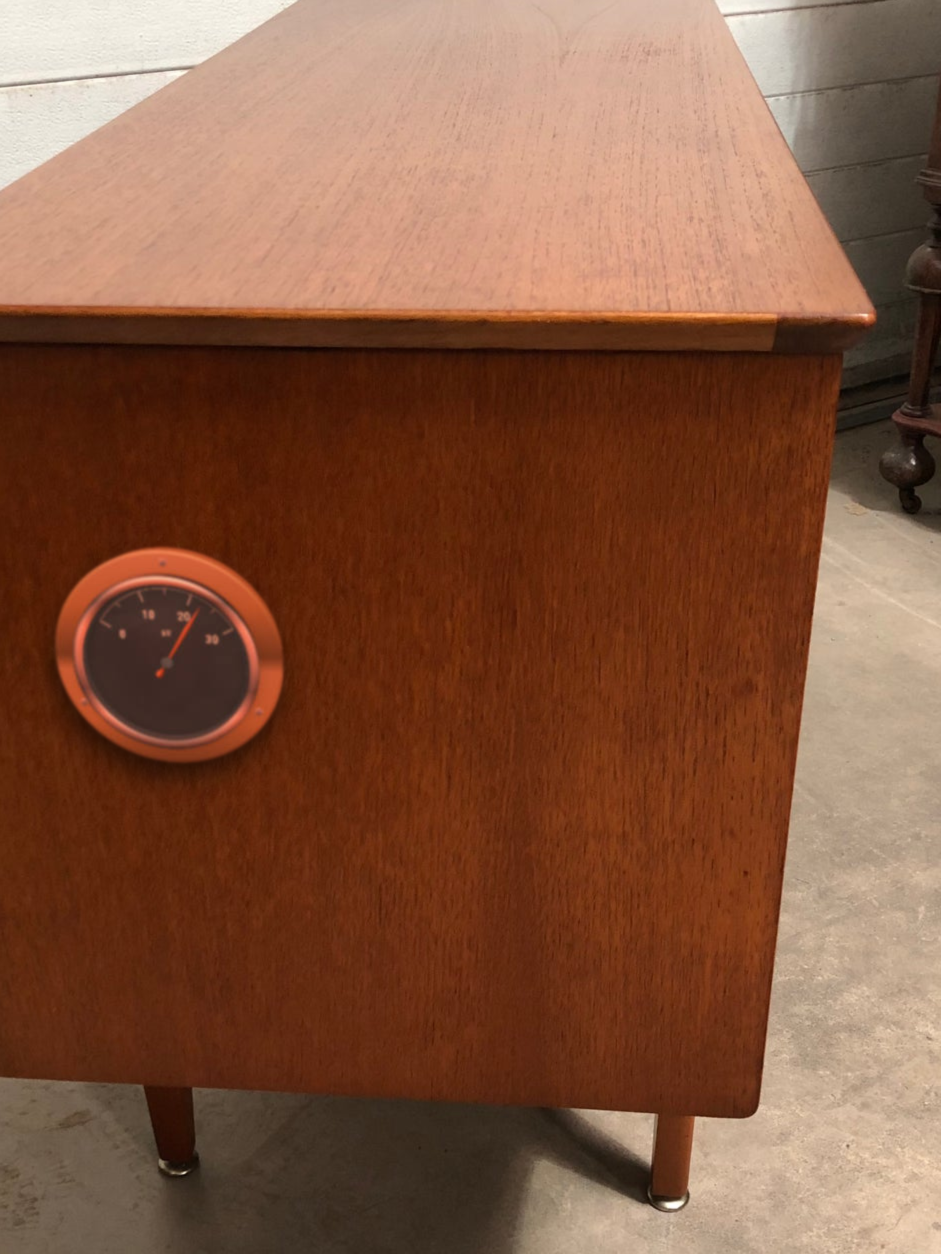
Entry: **22.5** kV
